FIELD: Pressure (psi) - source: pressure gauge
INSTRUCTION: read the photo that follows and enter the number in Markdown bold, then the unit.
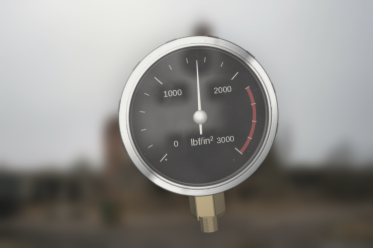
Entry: **1500** psi
